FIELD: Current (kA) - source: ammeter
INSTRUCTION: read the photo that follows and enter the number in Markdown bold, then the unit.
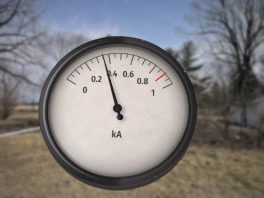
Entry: **0.35** kA
